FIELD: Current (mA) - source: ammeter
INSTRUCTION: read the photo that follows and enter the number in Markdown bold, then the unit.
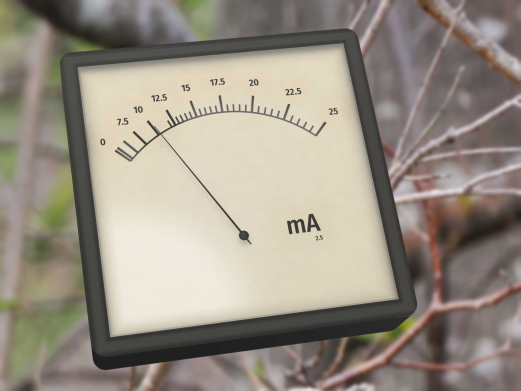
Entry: **10** mA
